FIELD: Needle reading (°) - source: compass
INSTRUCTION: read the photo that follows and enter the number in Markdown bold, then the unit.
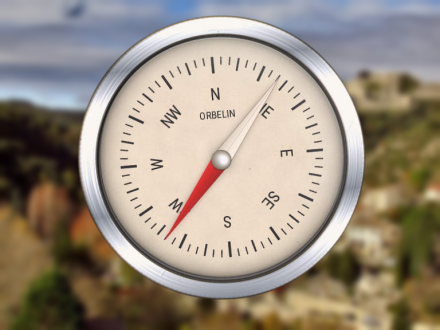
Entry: **220** °
